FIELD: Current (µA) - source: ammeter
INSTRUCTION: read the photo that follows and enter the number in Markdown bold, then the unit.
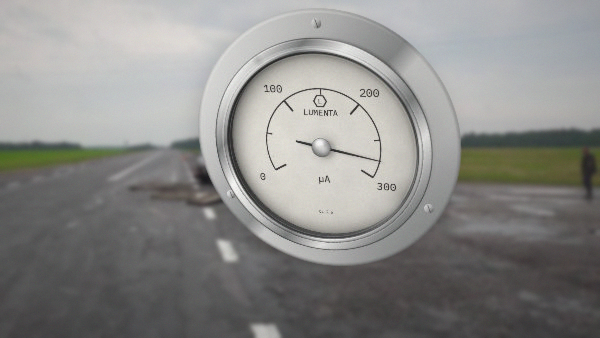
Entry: **275** µA
